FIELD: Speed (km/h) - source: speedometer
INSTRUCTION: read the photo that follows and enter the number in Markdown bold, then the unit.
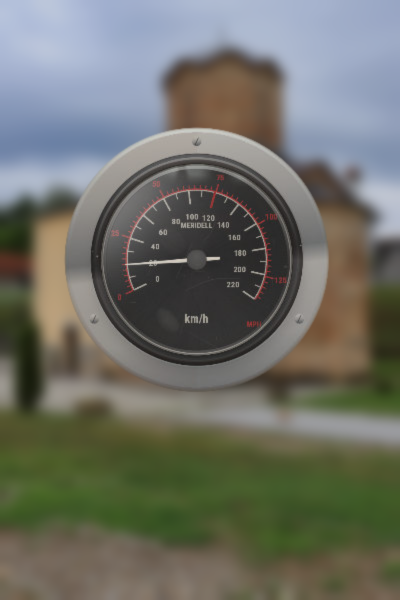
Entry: **20** km/h
